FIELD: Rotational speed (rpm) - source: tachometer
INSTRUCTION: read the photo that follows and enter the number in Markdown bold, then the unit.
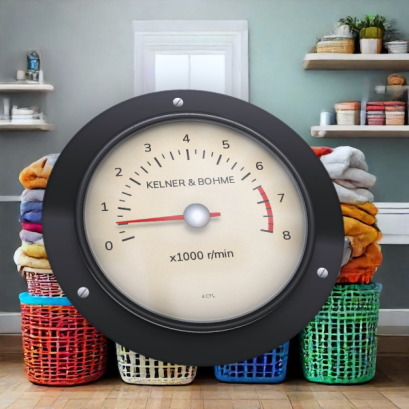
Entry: **500** rpm
